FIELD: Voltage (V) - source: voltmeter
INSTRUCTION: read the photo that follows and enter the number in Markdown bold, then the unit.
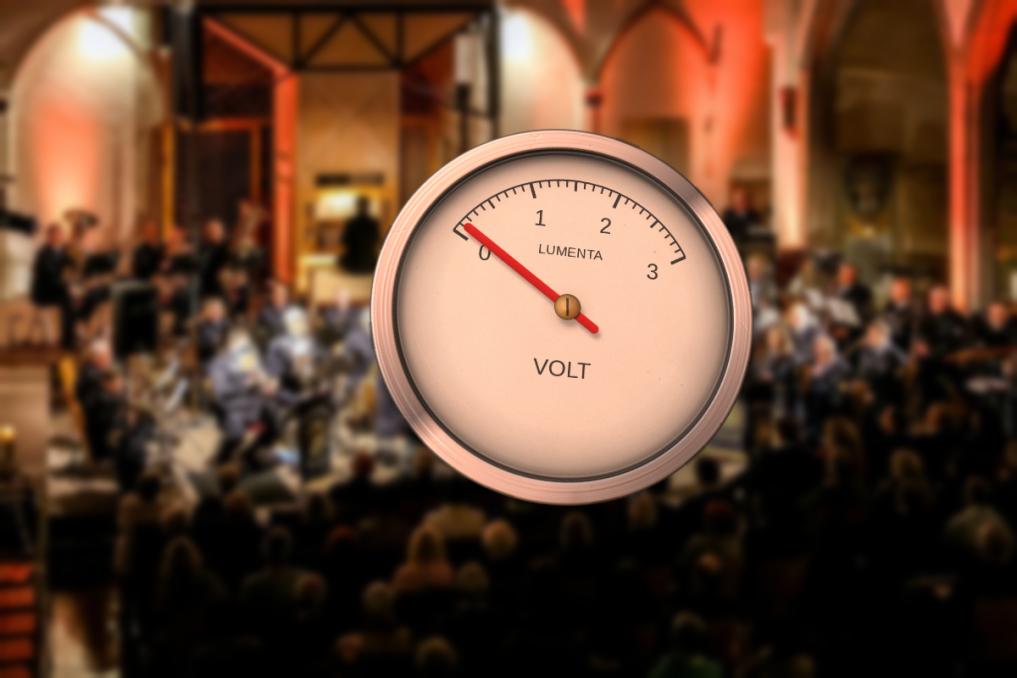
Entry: **0.1** V
